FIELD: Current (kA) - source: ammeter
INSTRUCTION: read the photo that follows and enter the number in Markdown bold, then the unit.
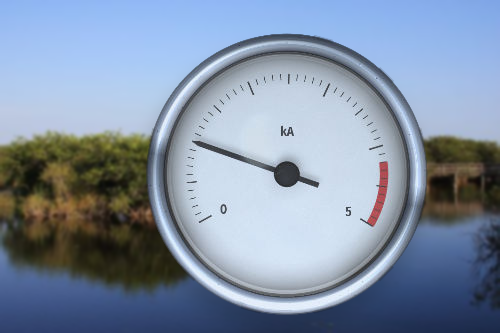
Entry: **1** kA
